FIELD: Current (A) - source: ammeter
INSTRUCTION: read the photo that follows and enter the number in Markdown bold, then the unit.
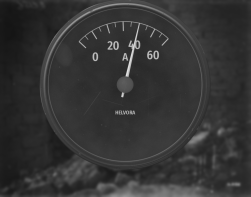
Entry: **40** A
